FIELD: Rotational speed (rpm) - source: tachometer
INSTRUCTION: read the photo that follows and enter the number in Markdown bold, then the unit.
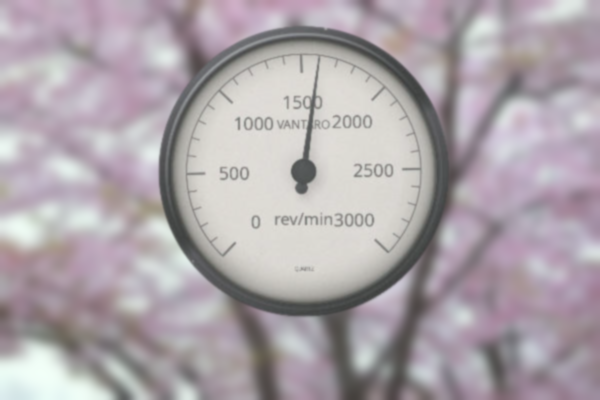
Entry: **1600** rpm
